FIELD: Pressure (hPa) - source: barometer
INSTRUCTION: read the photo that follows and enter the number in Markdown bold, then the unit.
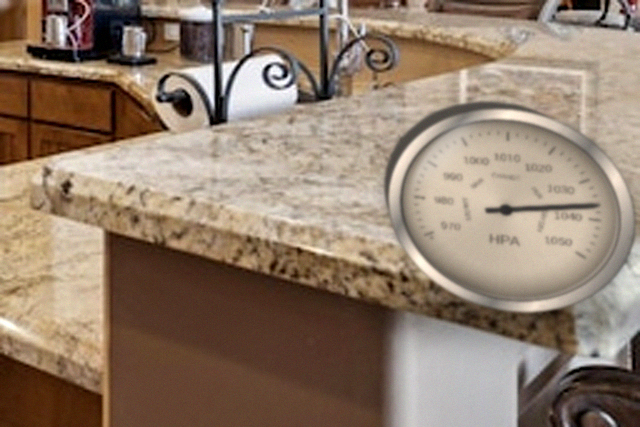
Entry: **1036** hPa
